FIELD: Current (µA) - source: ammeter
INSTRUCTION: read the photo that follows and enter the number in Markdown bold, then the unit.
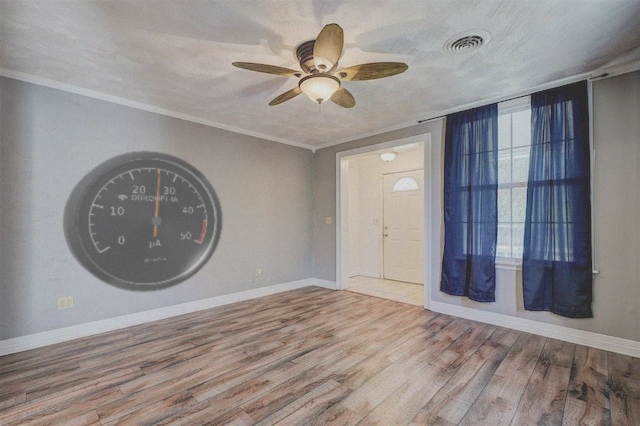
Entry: **26** µA
